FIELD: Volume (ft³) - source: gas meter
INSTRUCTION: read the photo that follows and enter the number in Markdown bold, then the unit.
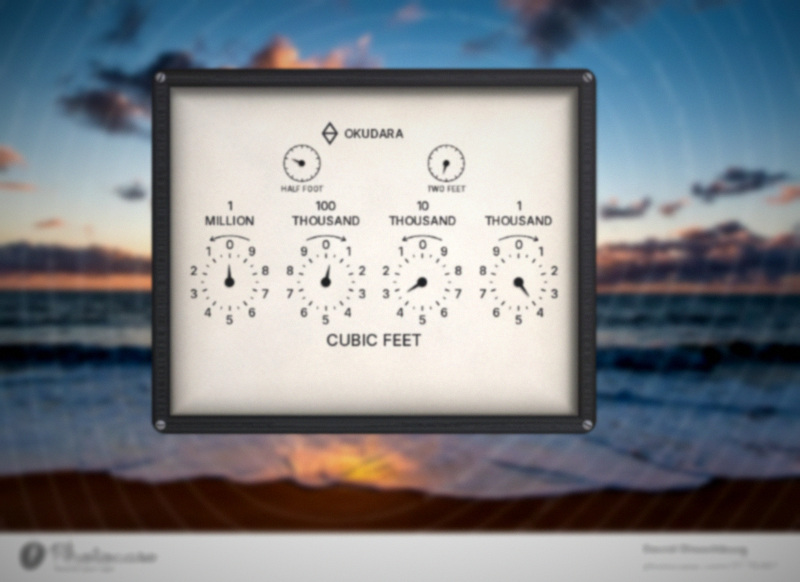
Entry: **3400** ft³
